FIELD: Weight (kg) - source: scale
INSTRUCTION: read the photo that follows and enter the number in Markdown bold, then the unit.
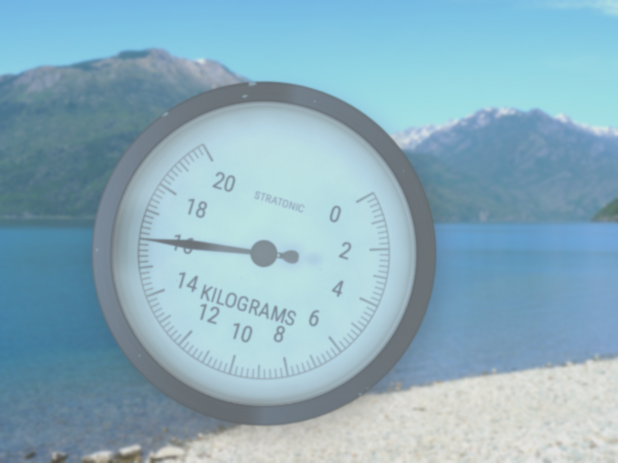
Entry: **16** kg
